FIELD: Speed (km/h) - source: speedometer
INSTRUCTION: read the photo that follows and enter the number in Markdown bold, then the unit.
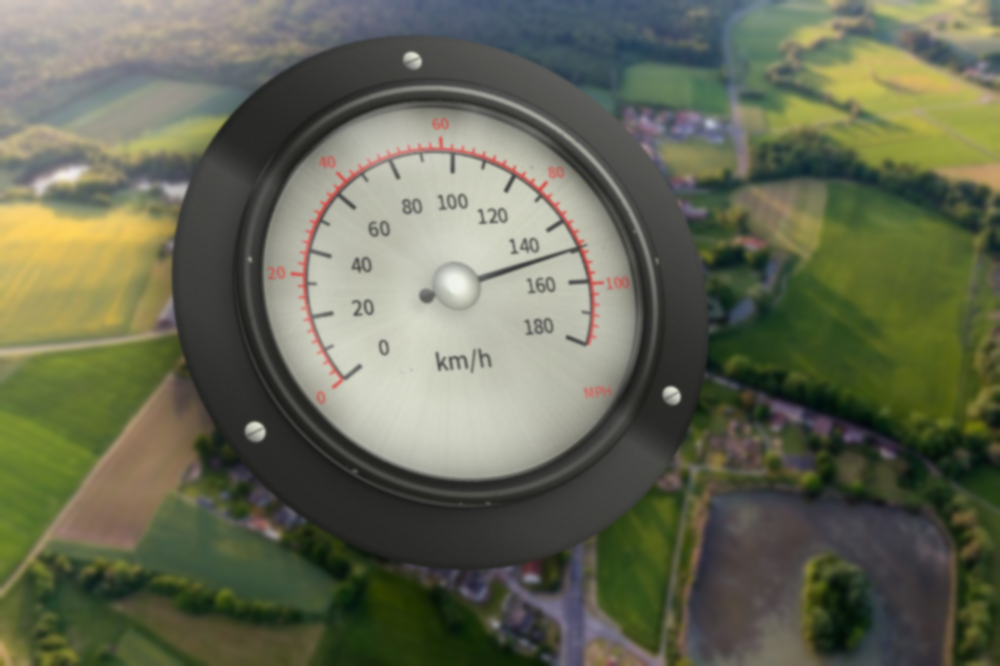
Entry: **150** km/h
